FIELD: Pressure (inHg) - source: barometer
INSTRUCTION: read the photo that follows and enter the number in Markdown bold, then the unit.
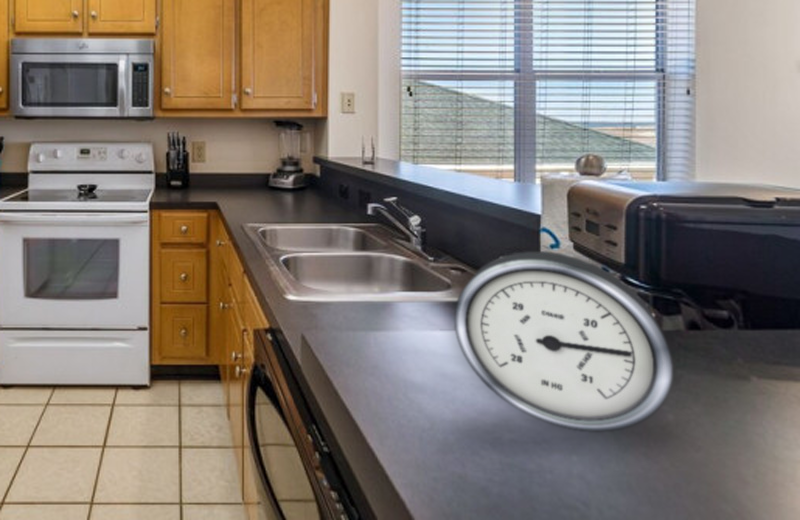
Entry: **30.4** inHg
